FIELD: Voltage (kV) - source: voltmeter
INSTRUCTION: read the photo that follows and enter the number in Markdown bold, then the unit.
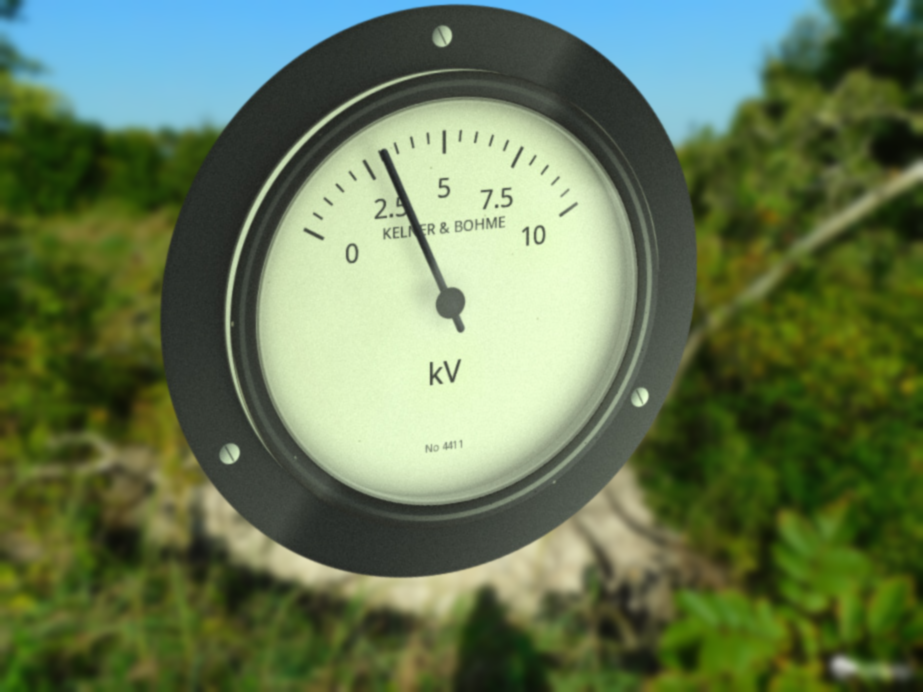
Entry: **3** kV
